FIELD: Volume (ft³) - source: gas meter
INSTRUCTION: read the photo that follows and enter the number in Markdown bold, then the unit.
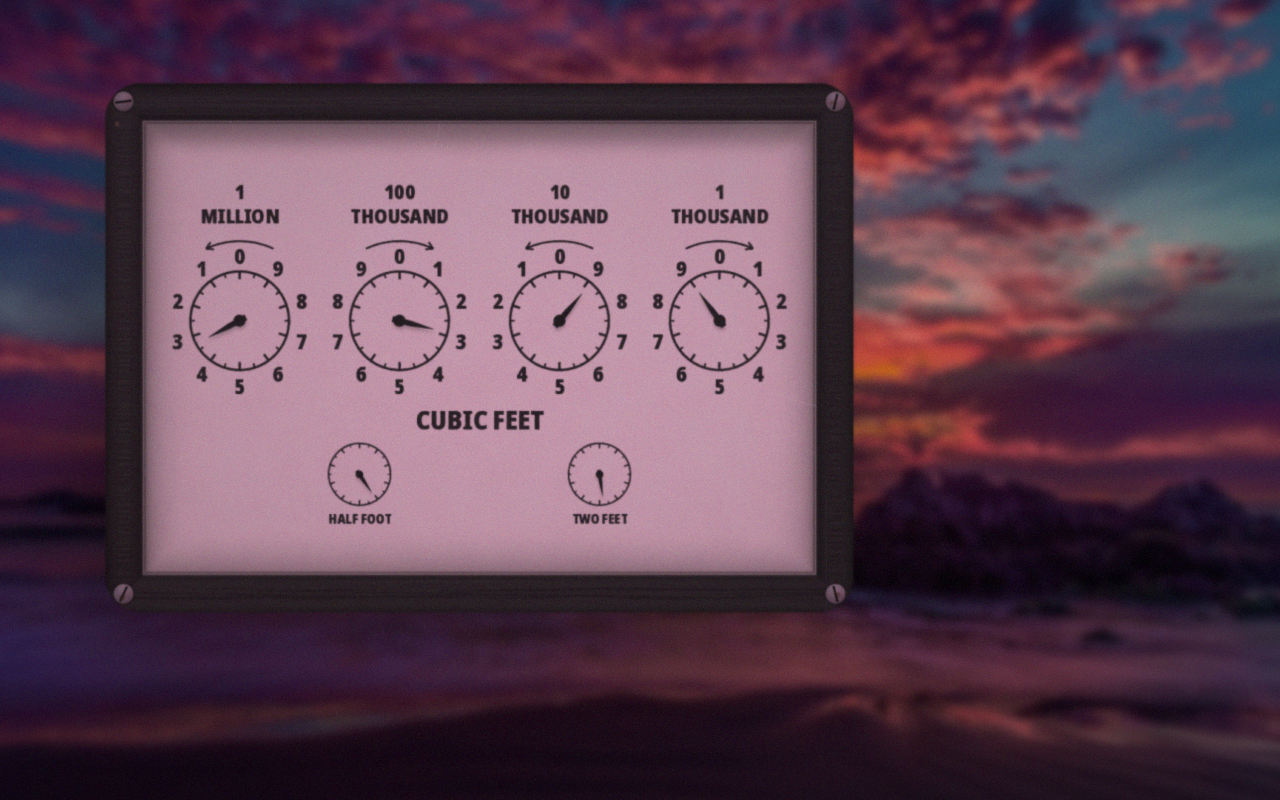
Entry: **328900** ft³
